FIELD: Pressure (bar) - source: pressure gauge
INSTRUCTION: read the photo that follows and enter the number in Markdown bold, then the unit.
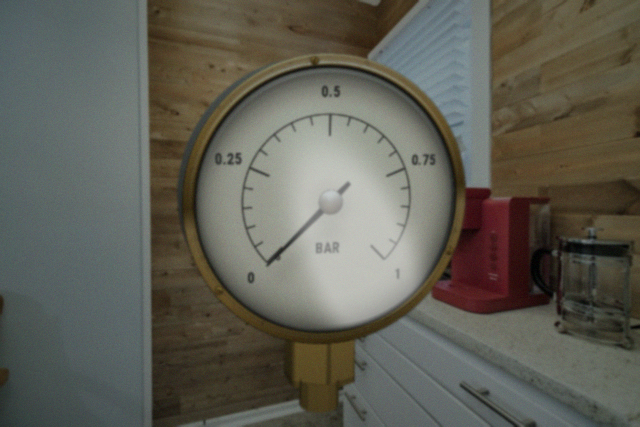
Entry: **0** bar
